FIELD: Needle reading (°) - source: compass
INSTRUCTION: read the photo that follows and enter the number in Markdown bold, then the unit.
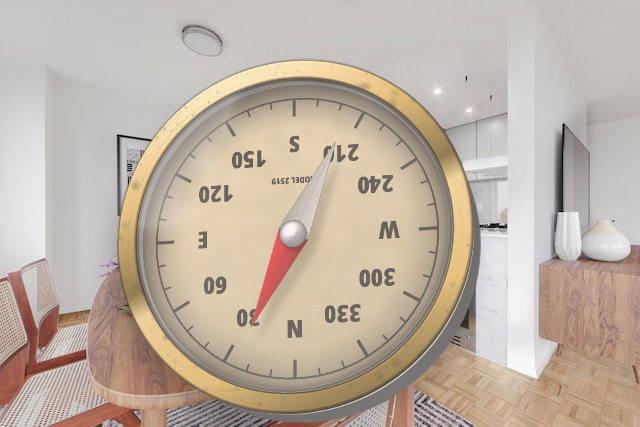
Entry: **25** °
